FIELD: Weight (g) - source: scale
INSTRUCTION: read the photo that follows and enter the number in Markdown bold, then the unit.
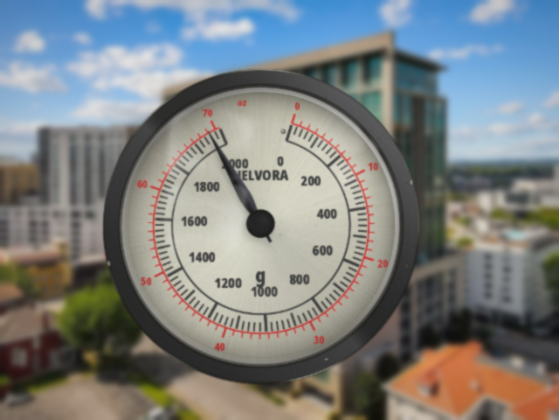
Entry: **1960** g
